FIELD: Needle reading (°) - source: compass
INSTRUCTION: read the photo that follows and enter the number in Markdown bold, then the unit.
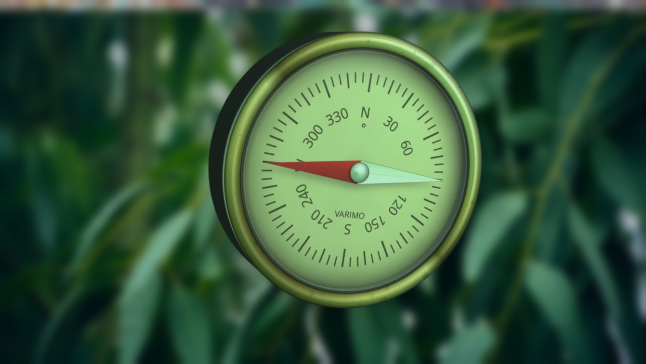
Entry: **270** °
